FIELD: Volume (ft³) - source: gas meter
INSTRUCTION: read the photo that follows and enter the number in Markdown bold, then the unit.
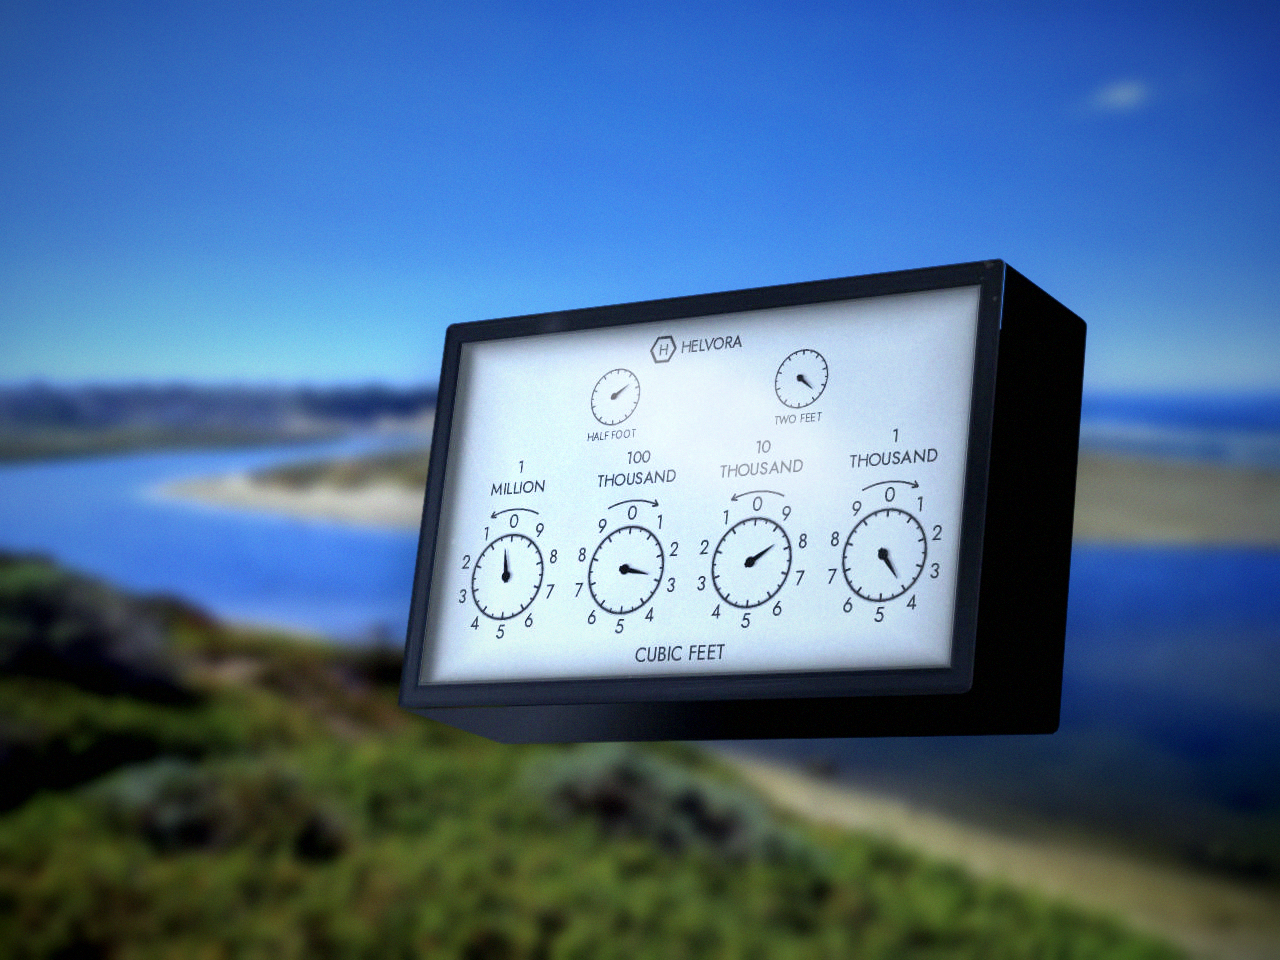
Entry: **28400** ft³
